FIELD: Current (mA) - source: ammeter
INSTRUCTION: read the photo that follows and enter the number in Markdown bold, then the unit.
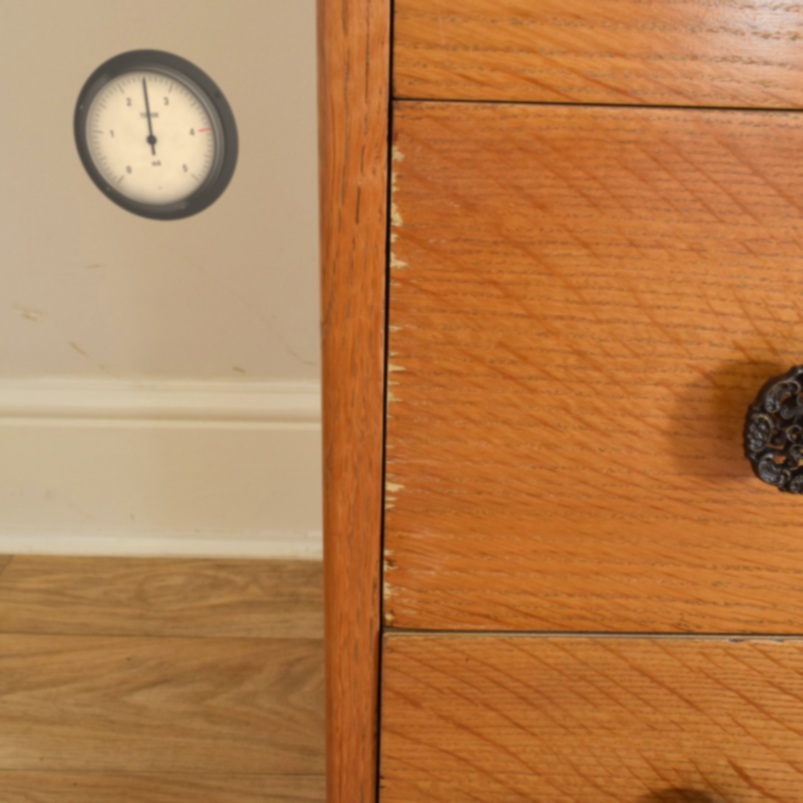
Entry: **2.5** mA
